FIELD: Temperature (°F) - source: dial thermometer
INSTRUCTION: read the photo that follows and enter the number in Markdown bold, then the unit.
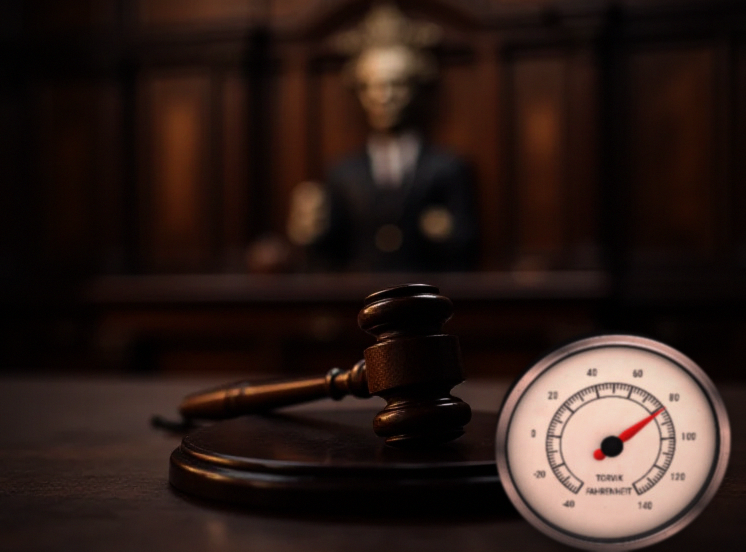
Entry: **80** °F
